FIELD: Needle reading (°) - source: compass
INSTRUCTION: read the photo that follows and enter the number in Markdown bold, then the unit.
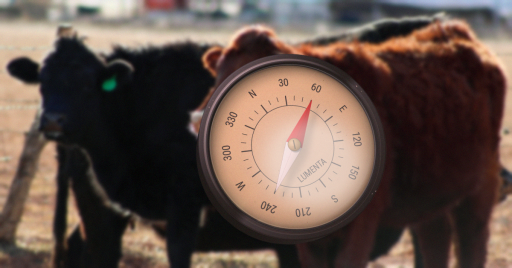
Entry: **60** °
